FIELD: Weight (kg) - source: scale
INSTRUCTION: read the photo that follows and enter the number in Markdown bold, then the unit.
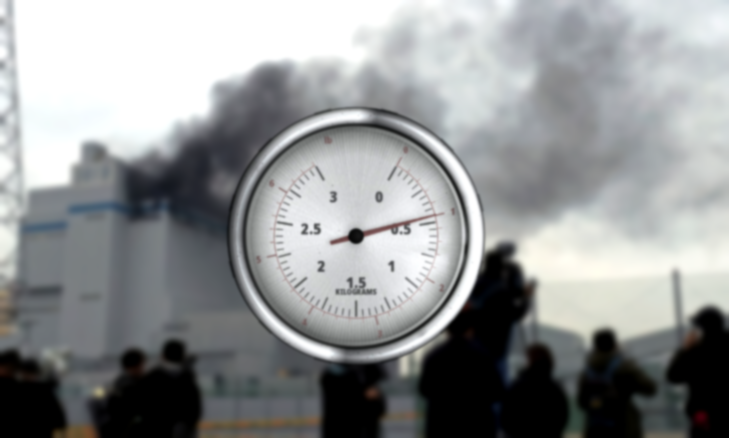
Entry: **0.45** kg
